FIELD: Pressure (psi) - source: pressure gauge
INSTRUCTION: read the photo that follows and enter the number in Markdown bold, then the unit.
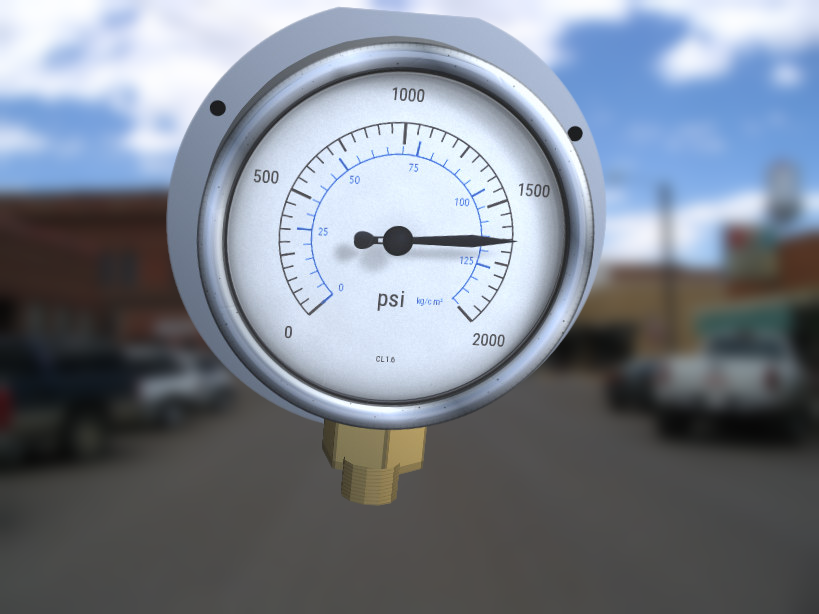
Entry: **1650** psi
